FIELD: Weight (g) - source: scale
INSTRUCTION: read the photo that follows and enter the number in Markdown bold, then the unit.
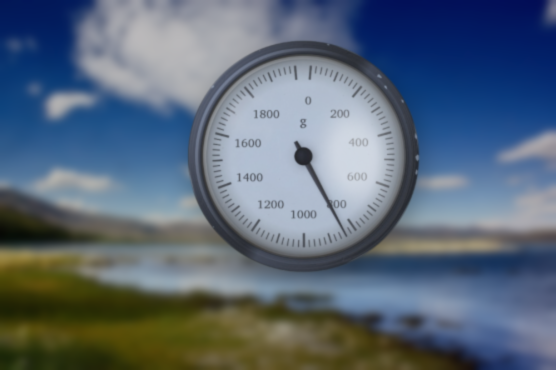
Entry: **840** g
